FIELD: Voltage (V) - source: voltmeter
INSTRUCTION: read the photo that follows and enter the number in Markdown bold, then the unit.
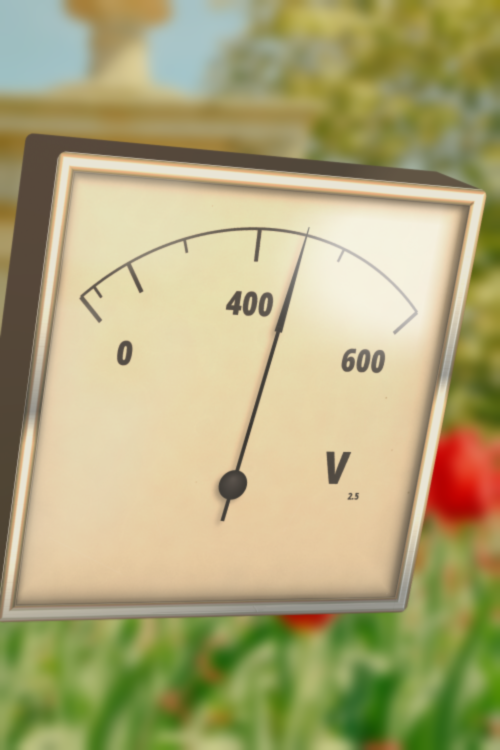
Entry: **450** V
